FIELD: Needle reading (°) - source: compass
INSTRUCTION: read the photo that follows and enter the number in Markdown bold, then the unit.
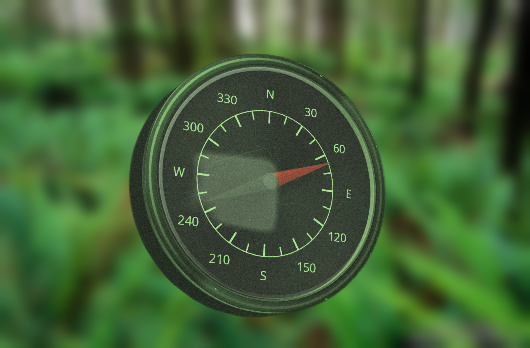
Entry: **67.5** °
